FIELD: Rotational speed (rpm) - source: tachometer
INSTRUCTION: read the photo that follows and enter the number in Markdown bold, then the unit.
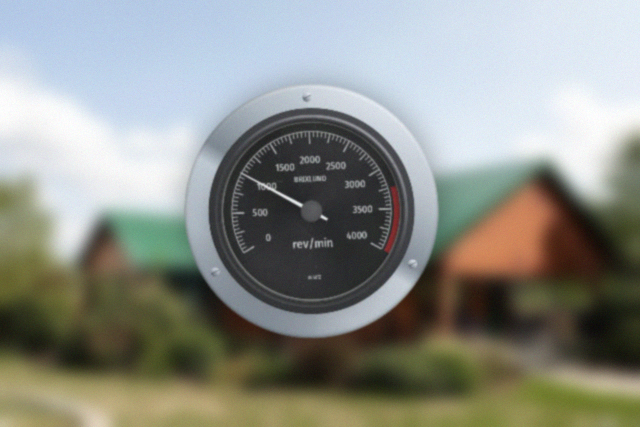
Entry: **1000** rpm
